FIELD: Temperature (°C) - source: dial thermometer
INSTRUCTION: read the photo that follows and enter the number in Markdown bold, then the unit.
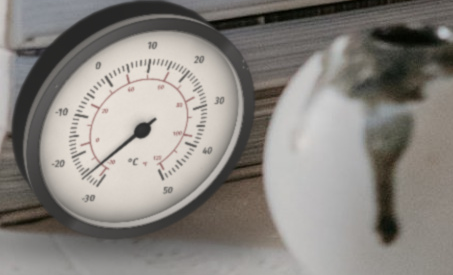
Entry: **-25** °C
